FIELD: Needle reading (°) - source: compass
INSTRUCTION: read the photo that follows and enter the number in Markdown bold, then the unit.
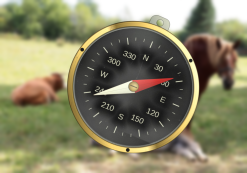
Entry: **55** °
